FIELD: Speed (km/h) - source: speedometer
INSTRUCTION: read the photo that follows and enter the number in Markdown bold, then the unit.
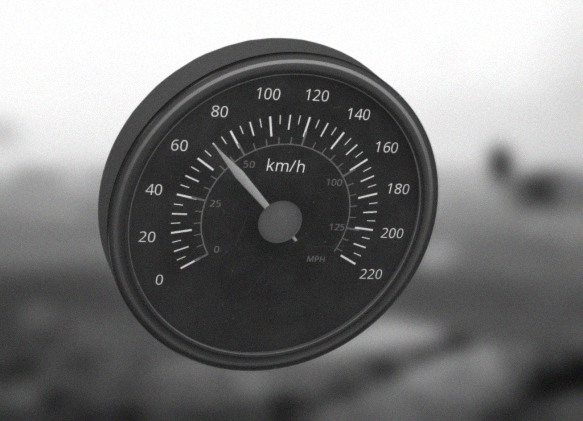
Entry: **70** km/h
